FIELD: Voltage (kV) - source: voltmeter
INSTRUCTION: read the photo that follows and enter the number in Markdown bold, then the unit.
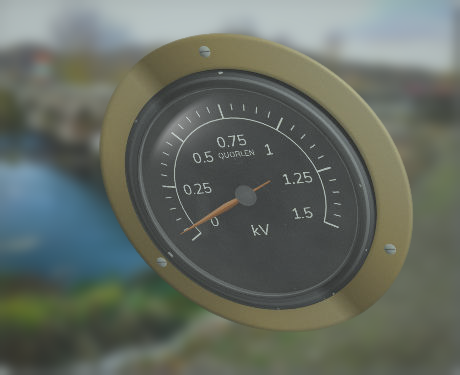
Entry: **0.05** kV
